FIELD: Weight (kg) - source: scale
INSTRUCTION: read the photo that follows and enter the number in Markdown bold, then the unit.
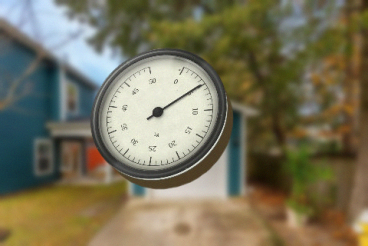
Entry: **5** kg
